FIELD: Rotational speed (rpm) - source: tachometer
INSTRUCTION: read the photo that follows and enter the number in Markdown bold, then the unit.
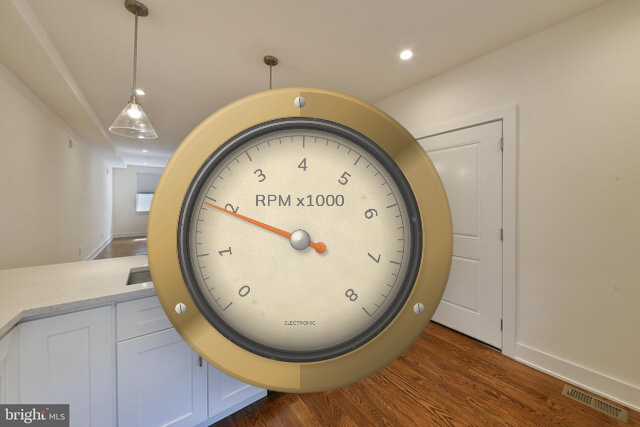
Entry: **1900** rpm
